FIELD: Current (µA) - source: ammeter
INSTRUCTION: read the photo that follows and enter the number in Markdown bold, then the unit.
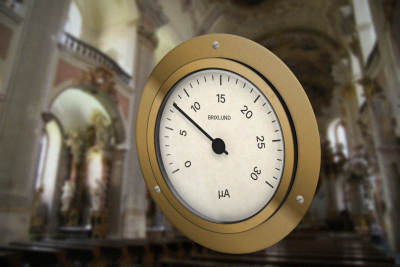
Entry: **8** µA
